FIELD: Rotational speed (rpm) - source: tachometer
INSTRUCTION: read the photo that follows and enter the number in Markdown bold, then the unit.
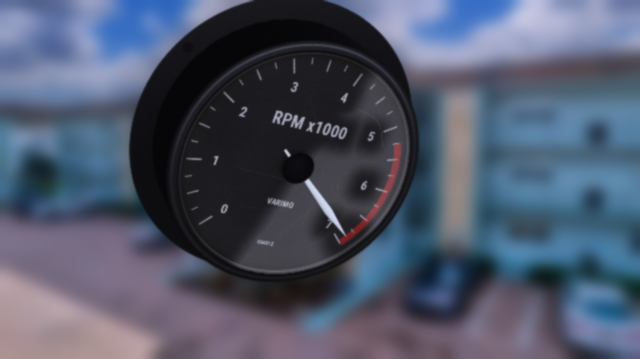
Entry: **6875** rpm
